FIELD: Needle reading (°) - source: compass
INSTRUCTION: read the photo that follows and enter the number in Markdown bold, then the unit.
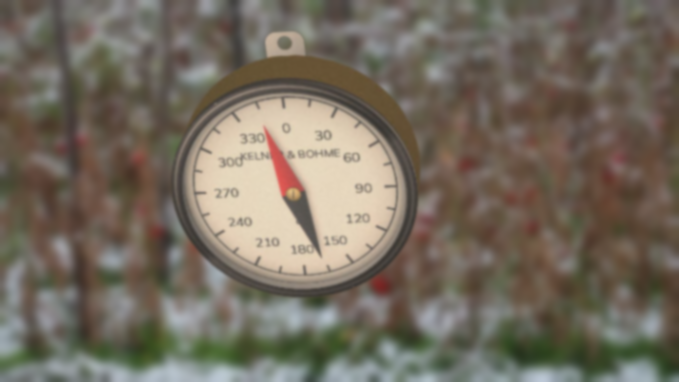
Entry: **345** °
